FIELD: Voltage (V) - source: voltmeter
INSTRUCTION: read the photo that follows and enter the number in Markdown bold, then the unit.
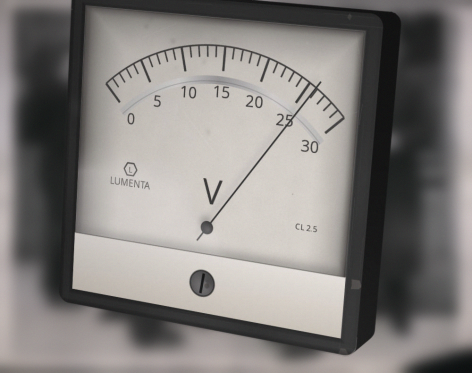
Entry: **26** V
